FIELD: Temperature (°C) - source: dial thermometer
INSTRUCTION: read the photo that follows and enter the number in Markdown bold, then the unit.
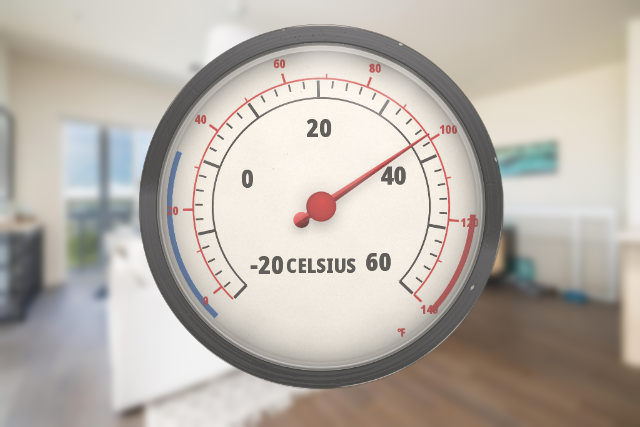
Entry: **37** °C
